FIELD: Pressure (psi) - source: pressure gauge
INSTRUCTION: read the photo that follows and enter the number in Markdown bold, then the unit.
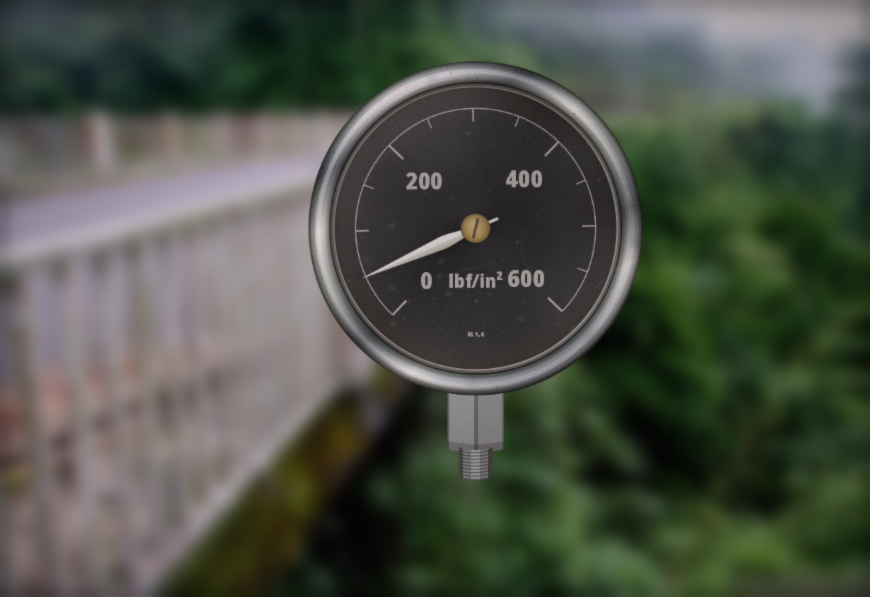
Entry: **50** psi
